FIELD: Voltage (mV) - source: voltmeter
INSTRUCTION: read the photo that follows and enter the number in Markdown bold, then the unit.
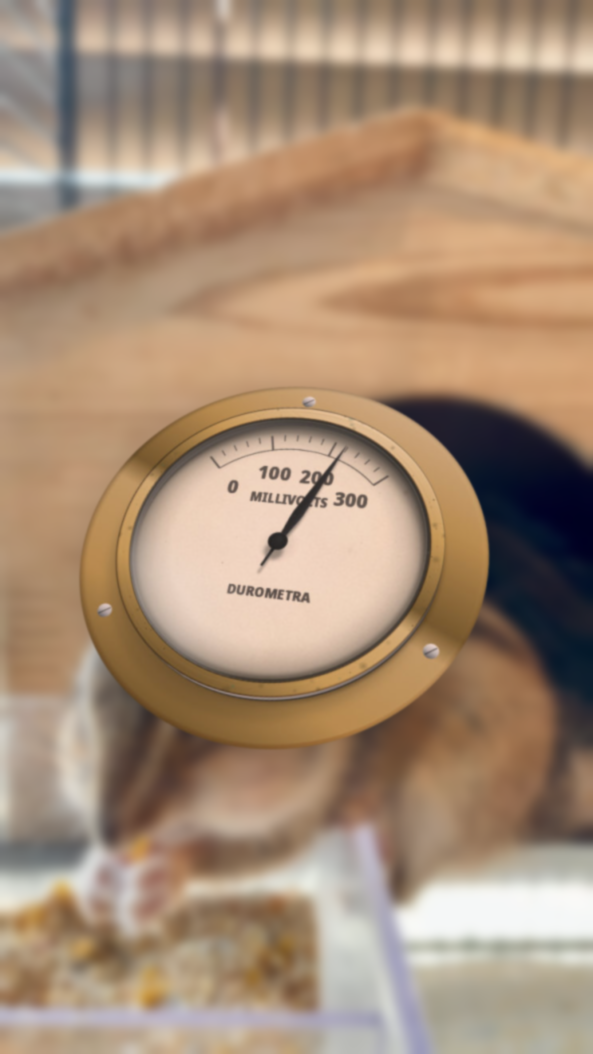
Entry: **220** mV
